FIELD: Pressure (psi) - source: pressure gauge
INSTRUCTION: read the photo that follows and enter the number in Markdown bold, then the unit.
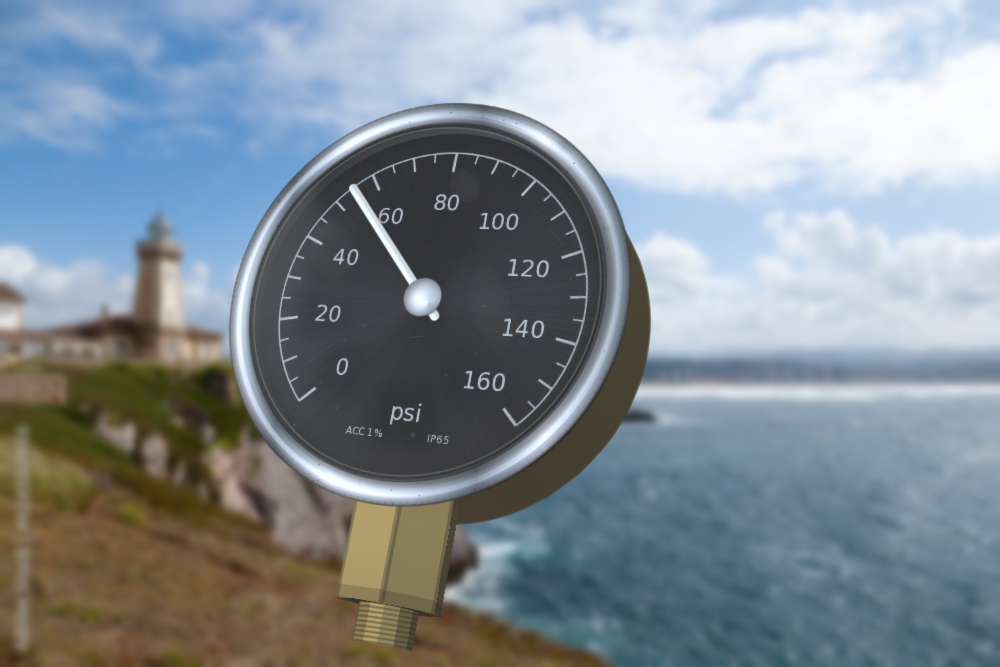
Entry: **55** psi
